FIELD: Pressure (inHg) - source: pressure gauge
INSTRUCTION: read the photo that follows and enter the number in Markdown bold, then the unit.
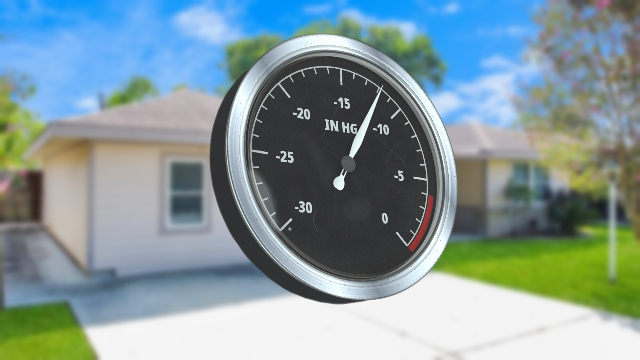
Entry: **-12** inHg
